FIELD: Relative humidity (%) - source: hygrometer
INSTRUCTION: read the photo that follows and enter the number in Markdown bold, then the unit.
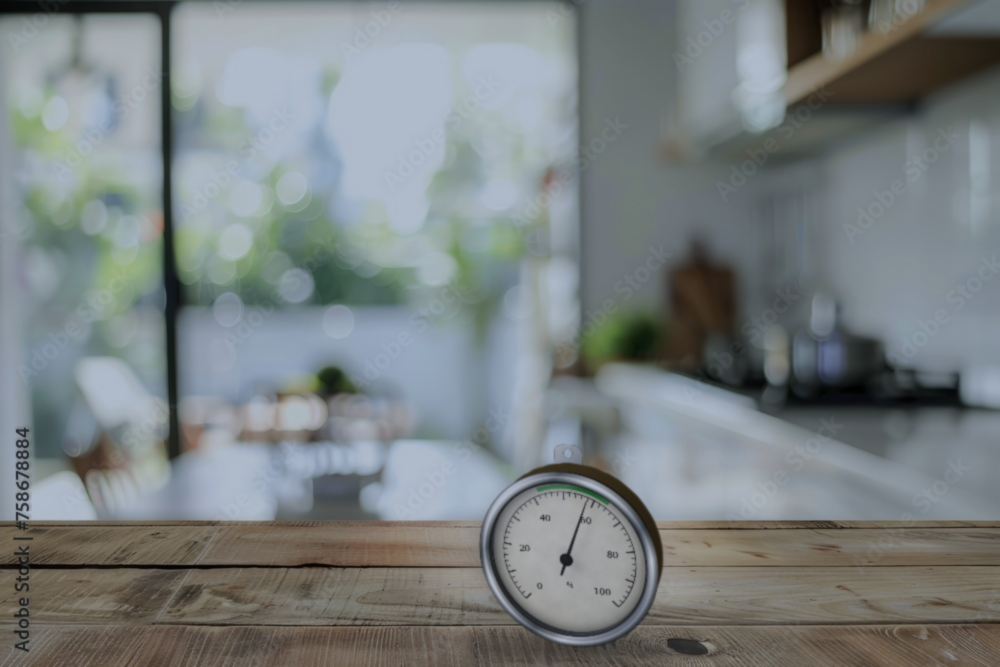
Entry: **58** %
